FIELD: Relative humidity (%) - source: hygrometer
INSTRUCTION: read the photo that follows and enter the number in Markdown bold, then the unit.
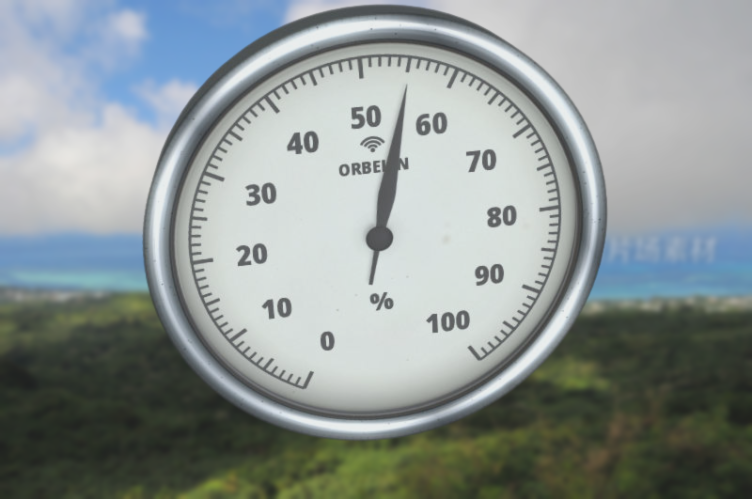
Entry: **55** %
